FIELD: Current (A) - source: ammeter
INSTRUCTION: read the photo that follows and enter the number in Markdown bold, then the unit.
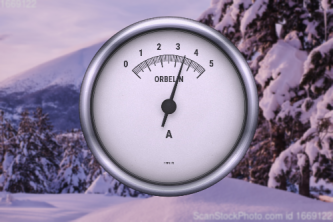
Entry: **3.5** A
